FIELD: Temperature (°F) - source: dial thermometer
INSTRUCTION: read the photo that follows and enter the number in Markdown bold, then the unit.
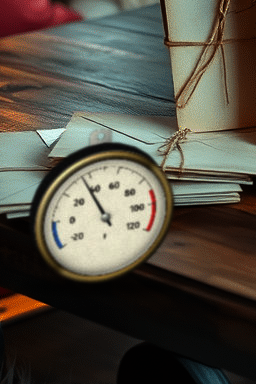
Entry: **35** °F
